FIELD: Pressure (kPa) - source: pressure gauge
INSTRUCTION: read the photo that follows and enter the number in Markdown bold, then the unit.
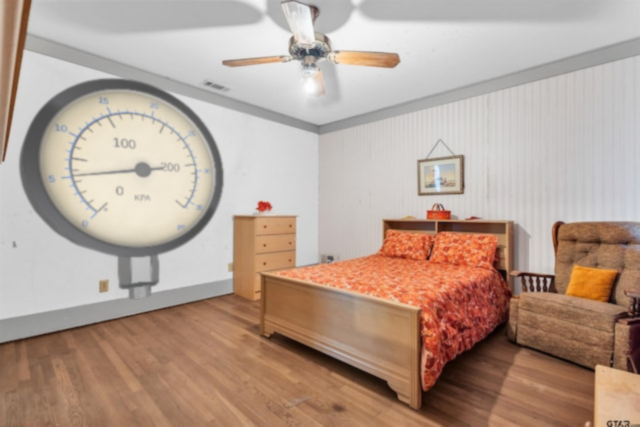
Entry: **35** kPa
